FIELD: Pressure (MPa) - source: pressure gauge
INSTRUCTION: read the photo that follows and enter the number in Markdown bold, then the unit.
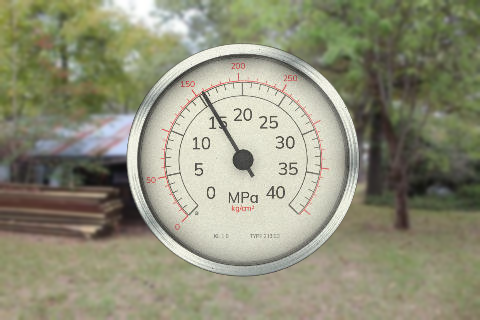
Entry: **15.5** MPa
